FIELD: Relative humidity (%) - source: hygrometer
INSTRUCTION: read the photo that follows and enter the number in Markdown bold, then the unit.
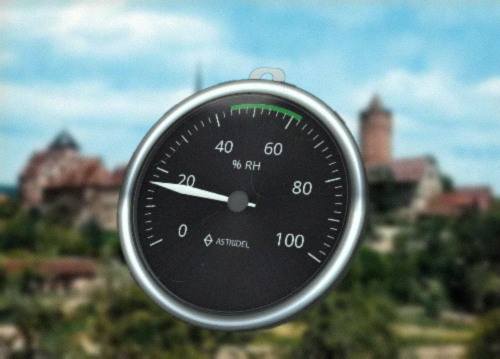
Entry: **16** %
